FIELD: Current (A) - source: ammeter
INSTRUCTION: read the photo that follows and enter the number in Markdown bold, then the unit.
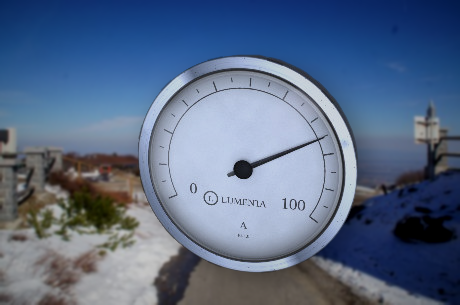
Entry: **75** A
